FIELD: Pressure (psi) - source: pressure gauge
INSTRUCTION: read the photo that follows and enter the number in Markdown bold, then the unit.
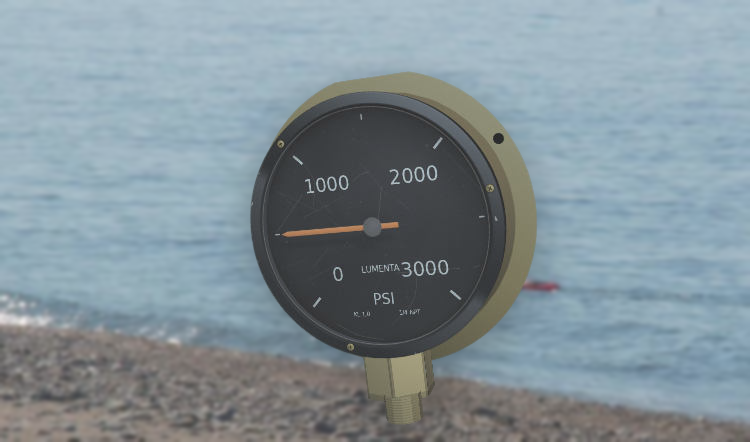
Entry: **500** psi
